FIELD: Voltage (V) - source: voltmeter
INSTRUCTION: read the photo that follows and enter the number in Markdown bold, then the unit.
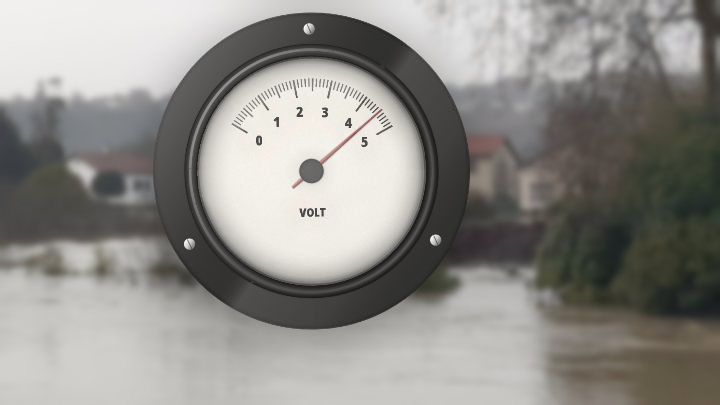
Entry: **4.5** V
